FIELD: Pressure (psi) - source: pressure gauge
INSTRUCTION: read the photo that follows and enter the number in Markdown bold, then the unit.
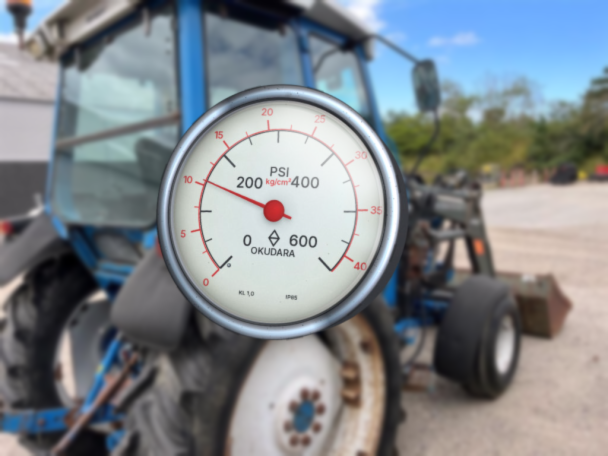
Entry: **150** psi
